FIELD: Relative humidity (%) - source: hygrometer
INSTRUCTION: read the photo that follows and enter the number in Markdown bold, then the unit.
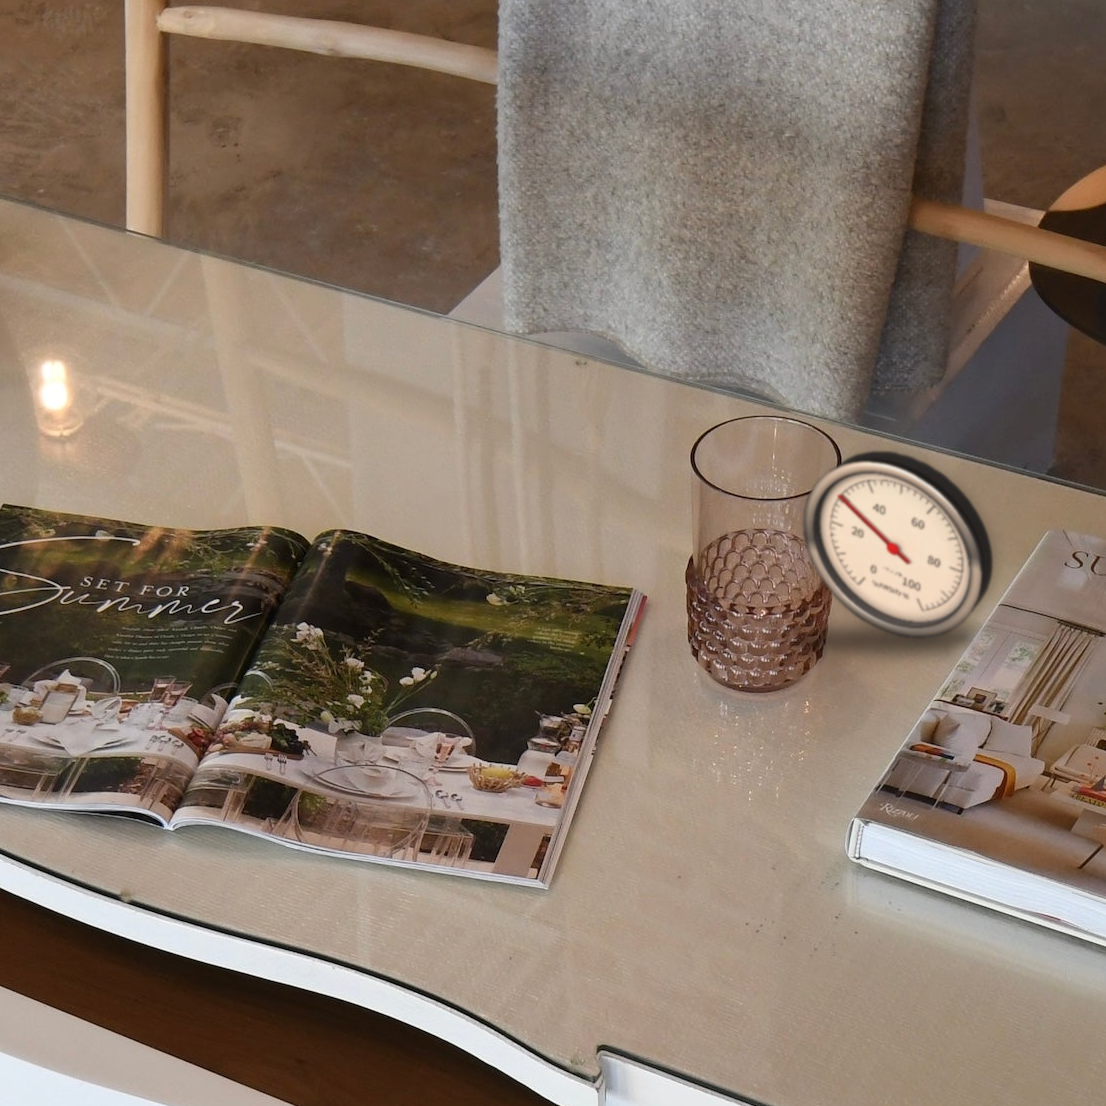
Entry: **30** %
